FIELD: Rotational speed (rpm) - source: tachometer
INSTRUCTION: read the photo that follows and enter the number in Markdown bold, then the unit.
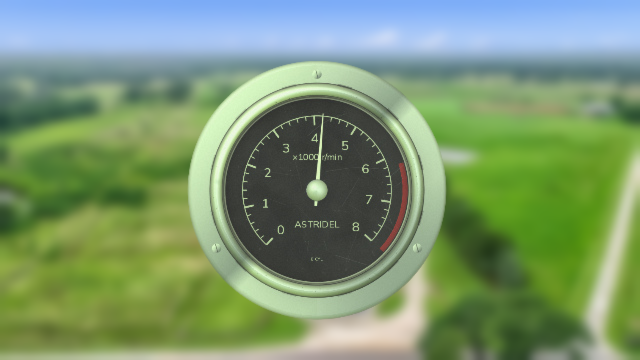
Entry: **4200** rpm
